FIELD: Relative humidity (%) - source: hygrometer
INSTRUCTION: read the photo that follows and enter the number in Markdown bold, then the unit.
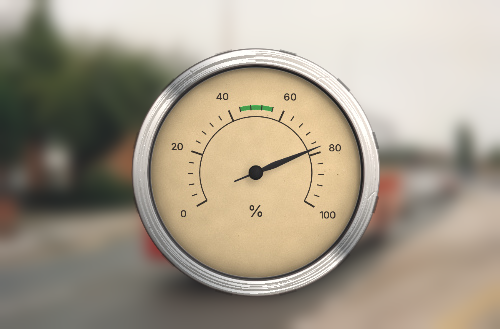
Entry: **78** %
